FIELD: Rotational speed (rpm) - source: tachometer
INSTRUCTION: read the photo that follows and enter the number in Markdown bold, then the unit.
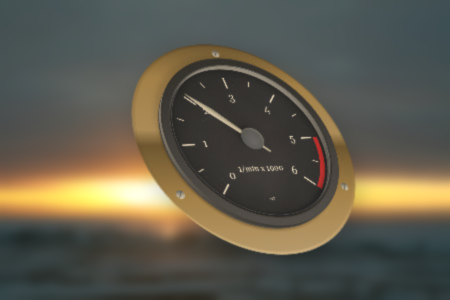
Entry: **2000** rpm
